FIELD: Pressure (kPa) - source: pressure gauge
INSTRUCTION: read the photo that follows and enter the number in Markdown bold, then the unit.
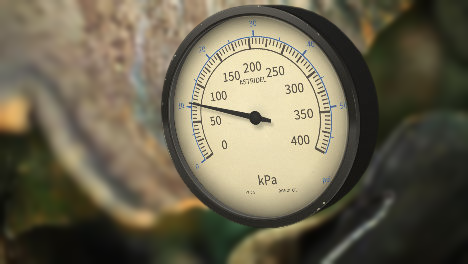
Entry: **75** kPa
